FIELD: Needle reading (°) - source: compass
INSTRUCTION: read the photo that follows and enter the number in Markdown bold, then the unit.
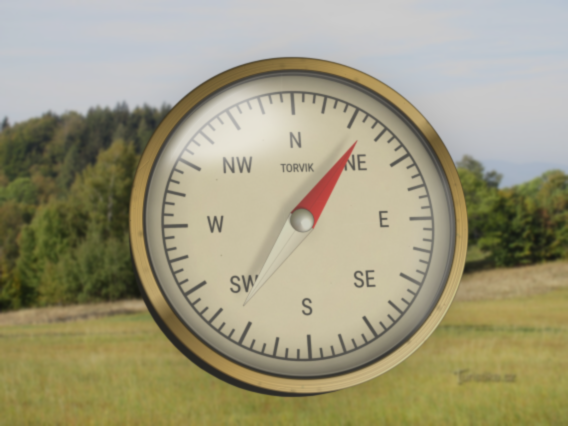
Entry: **37.5** °
